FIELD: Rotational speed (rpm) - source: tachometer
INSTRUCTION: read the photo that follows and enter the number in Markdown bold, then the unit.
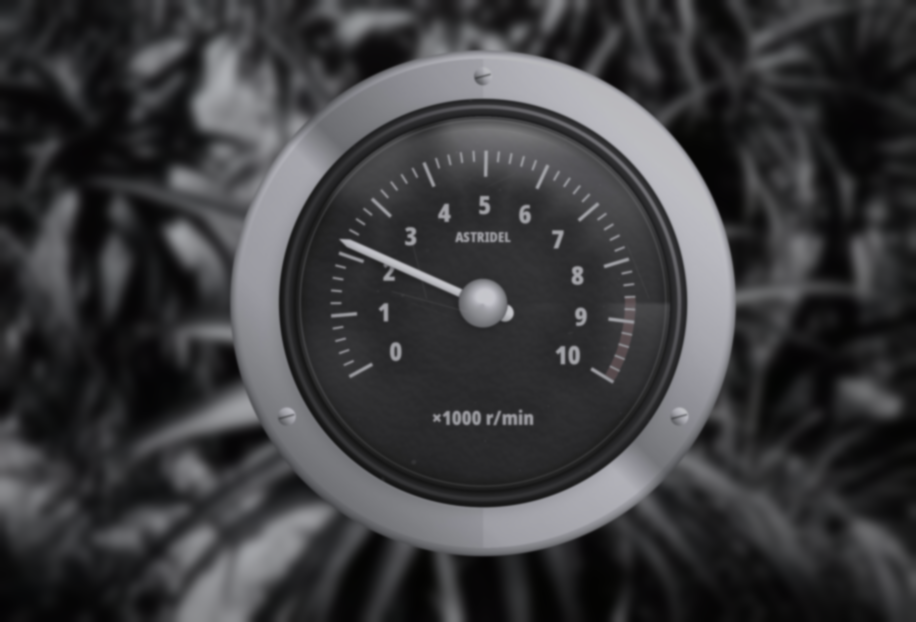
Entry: **2200** rpm
